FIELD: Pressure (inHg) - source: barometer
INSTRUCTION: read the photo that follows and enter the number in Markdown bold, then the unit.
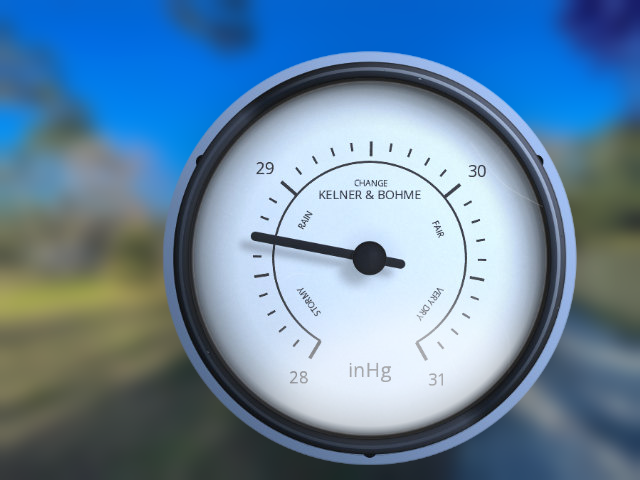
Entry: **28.7** inHg
